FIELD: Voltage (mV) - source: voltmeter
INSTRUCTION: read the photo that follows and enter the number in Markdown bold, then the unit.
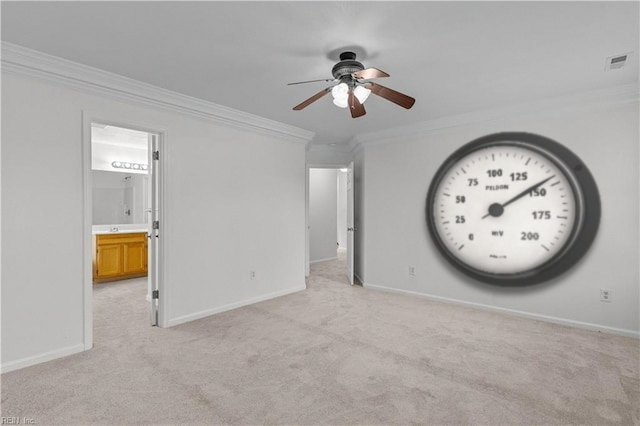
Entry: **145** mV
